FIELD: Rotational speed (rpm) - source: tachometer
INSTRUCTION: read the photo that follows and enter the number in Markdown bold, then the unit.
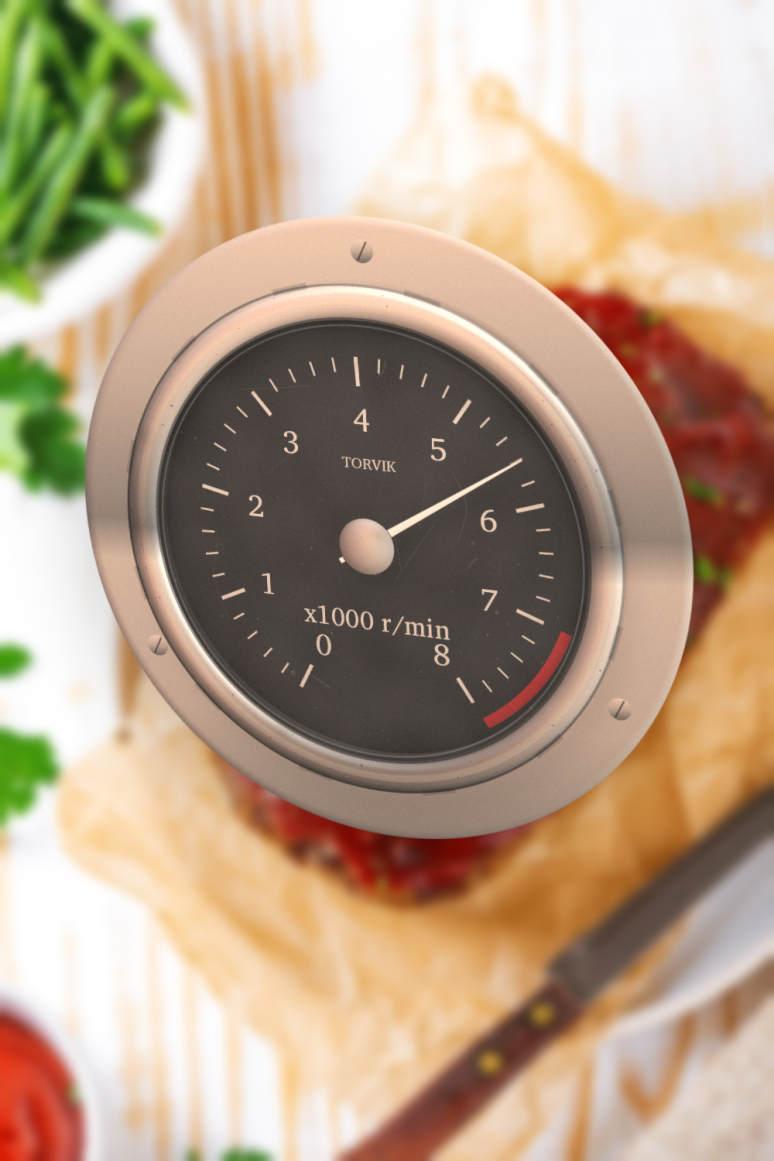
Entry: **5600** rpm
